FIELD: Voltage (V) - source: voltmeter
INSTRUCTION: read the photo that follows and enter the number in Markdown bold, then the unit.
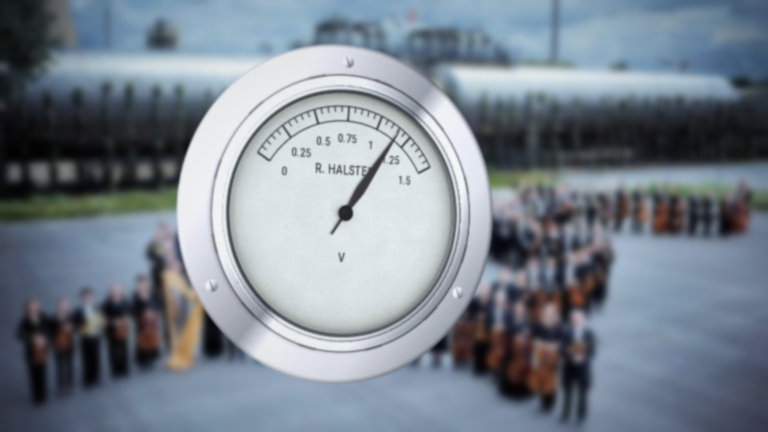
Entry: **1.15** V
